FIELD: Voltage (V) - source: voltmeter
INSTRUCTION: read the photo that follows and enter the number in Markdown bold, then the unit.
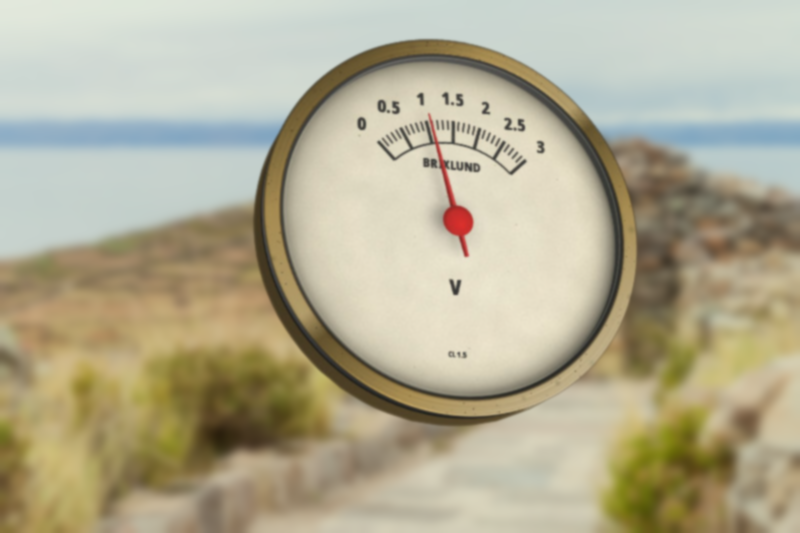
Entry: **1** V
